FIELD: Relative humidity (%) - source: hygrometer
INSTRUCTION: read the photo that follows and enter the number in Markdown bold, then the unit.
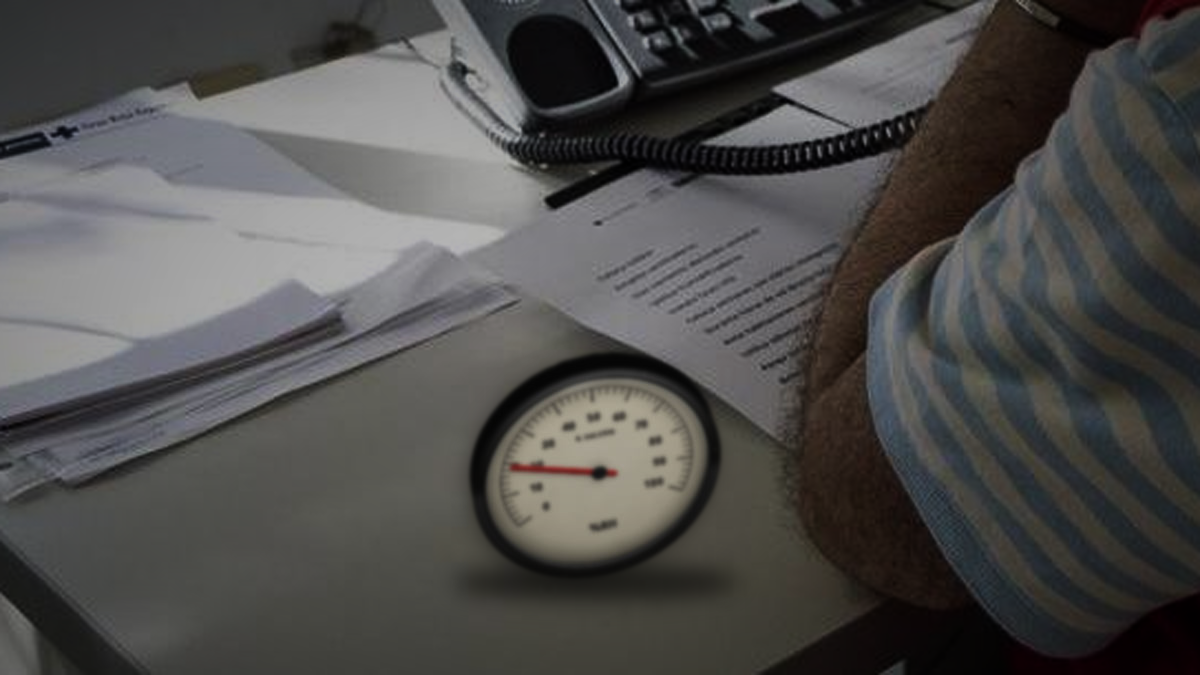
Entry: **20** %
